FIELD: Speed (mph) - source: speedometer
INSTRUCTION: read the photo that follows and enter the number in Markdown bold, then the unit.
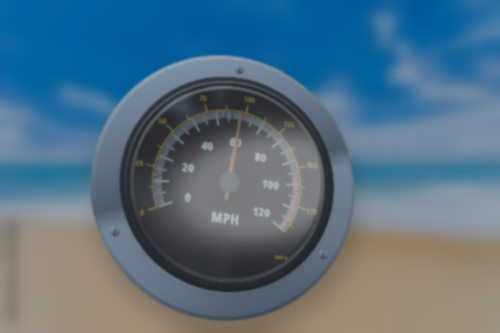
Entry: **60** mph
